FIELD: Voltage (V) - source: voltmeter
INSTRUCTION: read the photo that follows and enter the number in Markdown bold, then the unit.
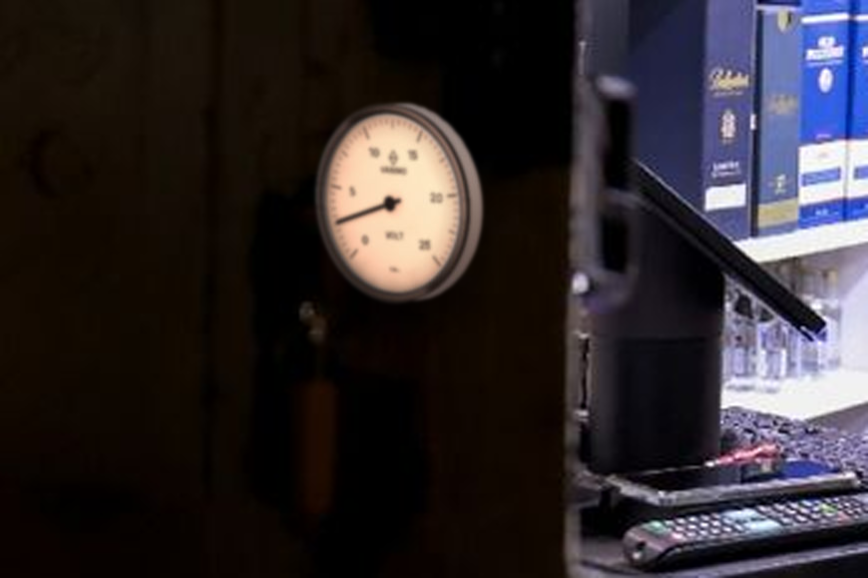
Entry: **2.5** V
